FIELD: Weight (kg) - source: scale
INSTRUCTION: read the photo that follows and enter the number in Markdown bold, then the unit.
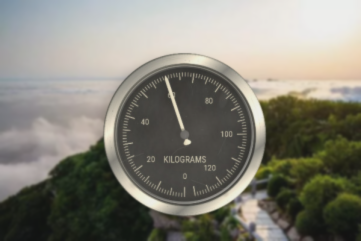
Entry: **60** kg
